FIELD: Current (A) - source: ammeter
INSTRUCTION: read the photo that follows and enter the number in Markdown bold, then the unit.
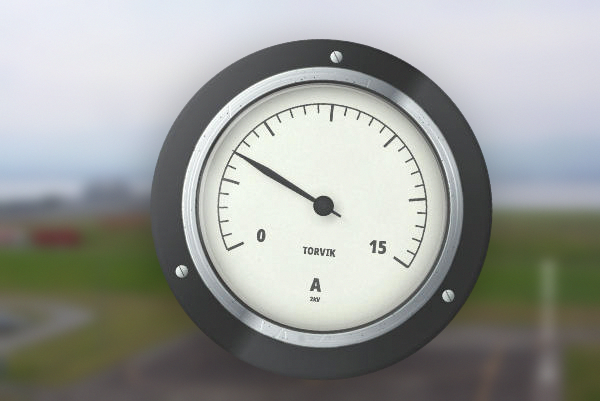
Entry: **3.5** A
